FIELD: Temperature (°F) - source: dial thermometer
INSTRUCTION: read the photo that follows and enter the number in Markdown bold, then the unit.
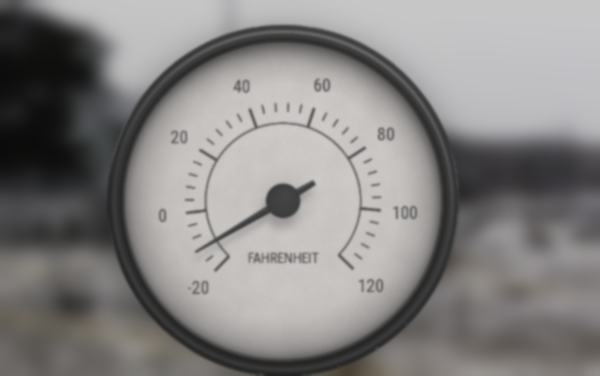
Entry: **-12** °F
